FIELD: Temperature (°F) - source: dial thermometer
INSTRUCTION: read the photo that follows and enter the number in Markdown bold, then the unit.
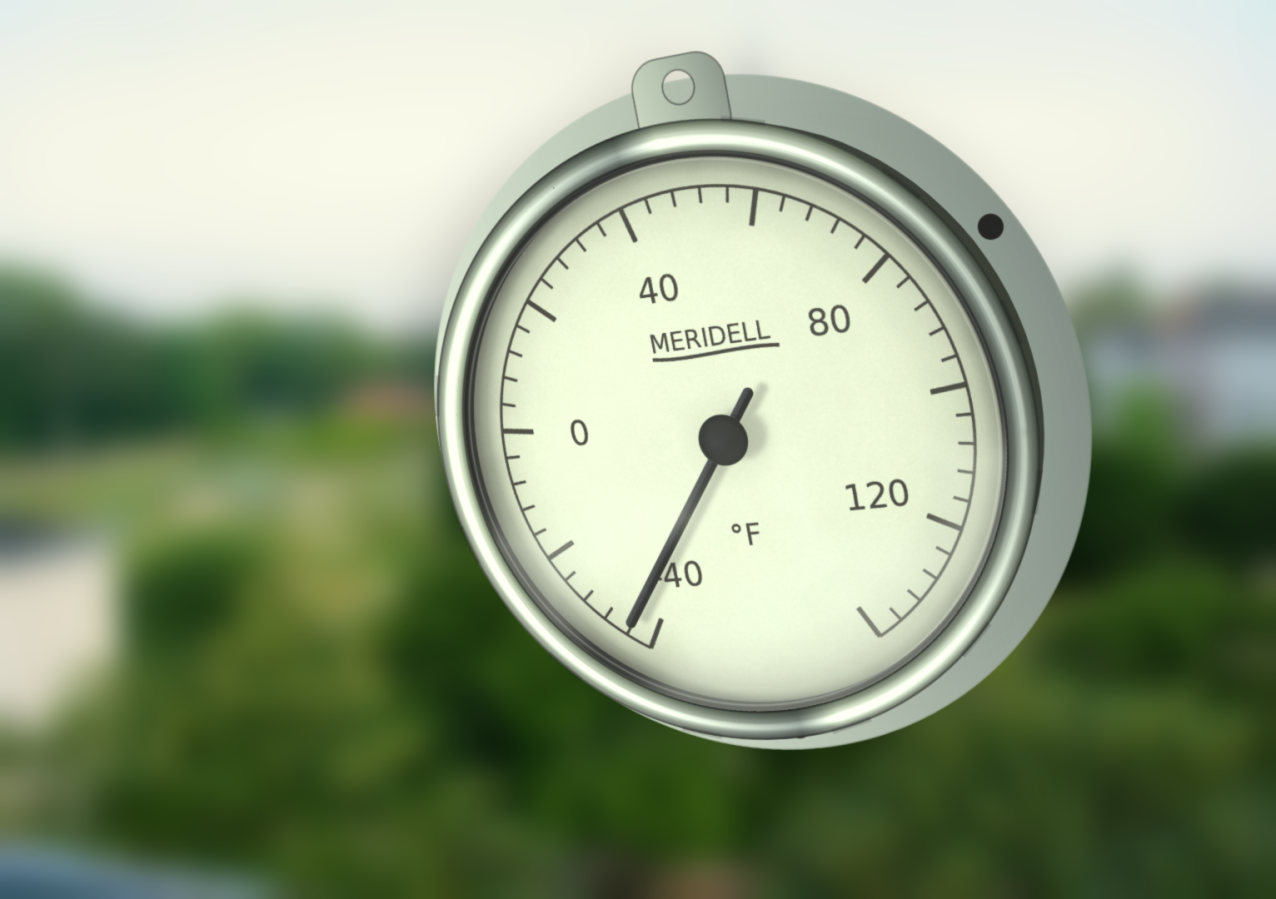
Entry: **-36** °F
